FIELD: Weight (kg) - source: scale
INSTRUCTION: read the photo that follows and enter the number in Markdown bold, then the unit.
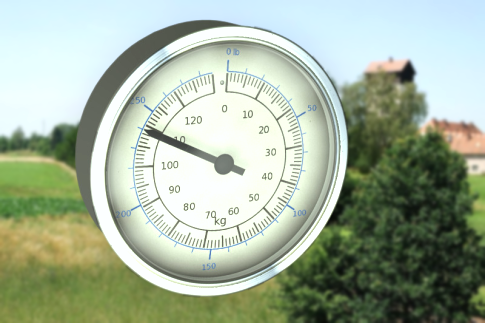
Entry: **109** kg
